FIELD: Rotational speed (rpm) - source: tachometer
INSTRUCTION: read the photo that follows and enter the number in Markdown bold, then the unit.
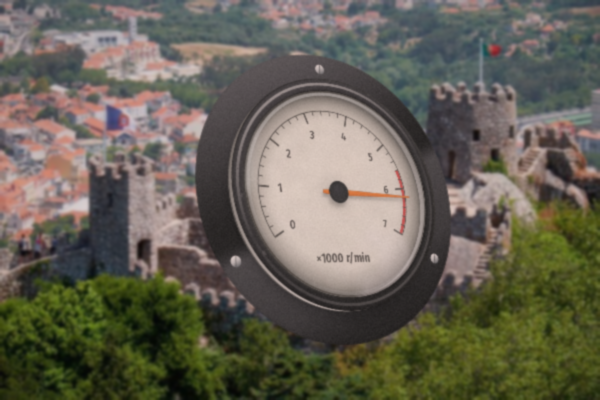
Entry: **6200** rpm
